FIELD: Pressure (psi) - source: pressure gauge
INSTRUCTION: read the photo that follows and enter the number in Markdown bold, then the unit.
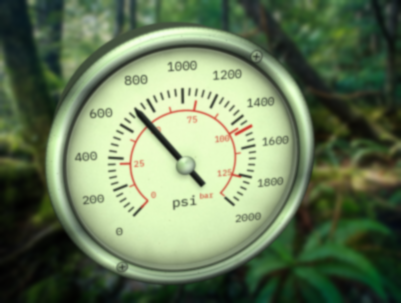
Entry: **720** psi
